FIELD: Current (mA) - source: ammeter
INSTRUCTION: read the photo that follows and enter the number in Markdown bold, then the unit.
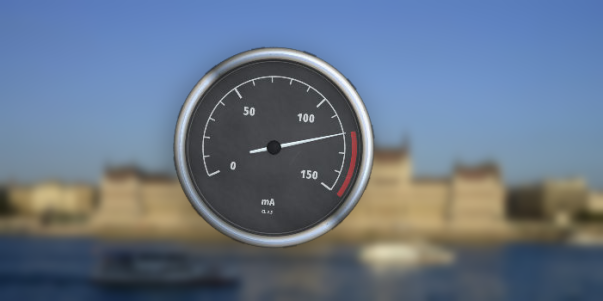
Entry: **120** mA
